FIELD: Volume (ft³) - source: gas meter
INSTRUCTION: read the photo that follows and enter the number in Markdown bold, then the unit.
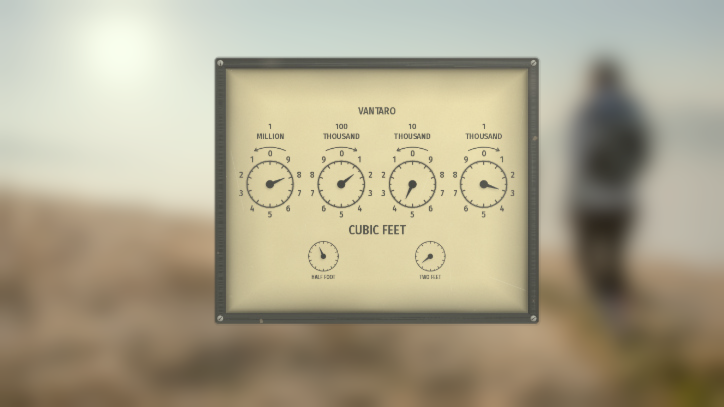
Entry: **814300** ft³
